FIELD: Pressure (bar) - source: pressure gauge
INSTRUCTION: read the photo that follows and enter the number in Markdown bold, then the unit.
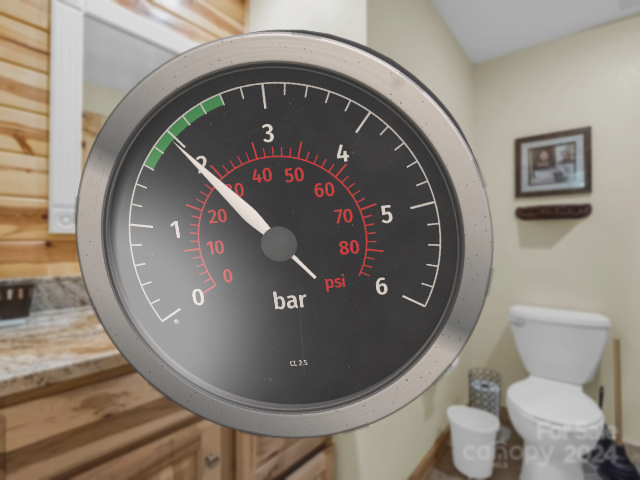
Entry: **2** bar
